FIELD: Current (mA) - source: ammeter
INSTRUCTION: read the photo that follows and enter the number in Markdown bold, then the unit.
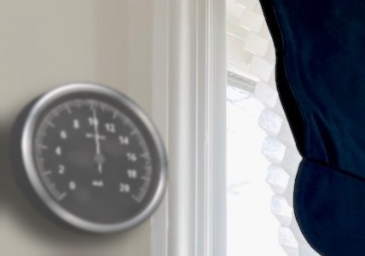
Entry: **10** mA
